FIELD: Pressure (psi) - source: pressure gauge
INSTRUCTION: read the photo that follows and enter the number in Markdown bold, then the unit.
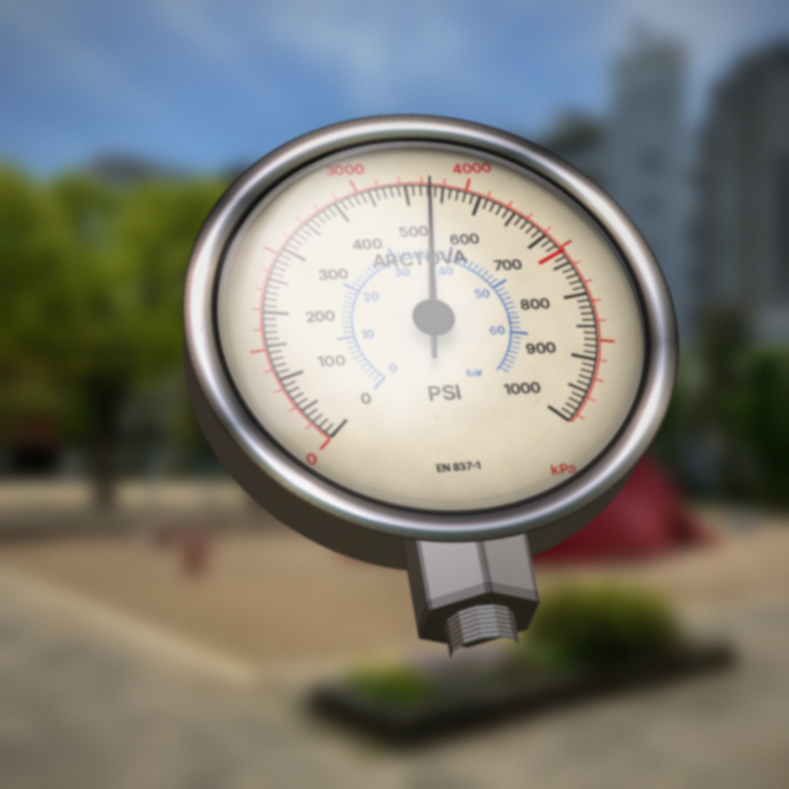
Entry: **530** psi
